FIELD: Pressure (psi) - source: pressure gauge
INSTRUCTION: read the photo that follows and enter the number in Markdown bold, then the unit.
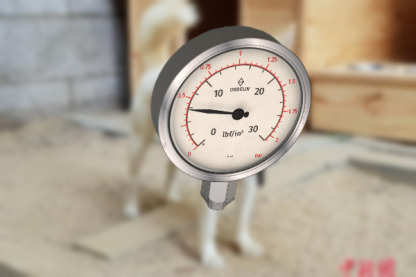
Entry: **6** psi
